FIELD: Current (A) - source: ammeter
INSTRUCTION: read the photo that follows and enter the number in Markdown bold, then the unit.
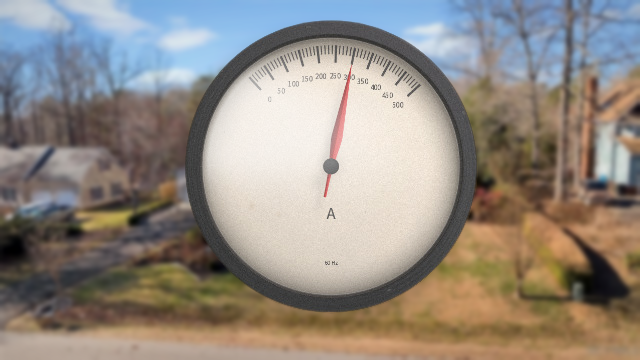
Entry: **300** A
